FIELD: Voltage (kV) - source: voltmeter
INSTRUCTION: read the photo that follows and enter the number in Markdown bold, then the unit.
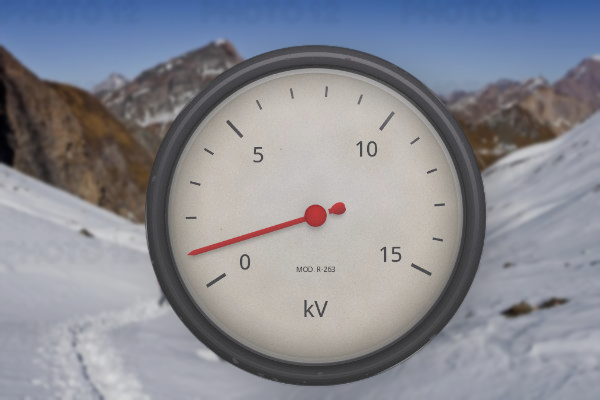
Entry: **1** kV
